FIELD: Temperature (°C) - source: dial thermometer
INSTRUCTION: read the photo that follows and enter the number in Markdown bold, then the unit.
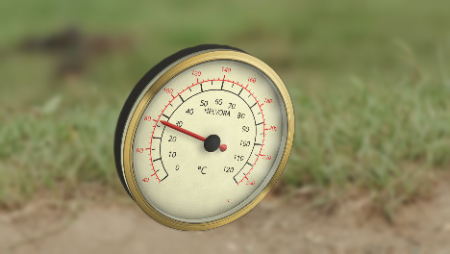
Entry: **27.5** °C
